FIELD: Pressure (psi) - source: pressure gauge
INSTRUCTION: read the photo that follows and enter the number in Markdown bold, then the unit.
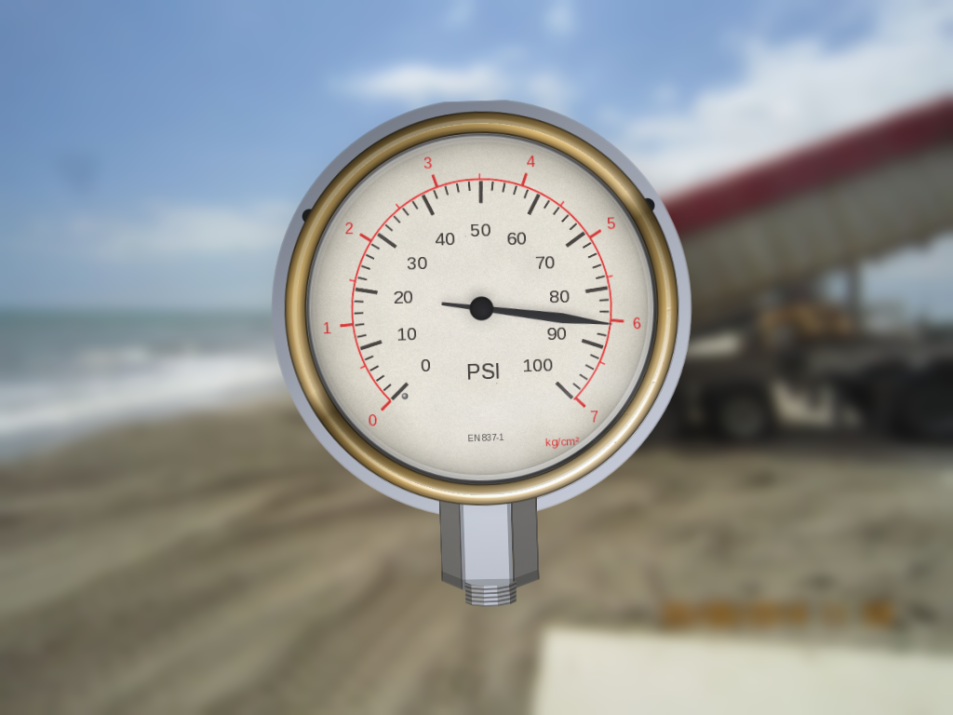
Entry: **86** psi
